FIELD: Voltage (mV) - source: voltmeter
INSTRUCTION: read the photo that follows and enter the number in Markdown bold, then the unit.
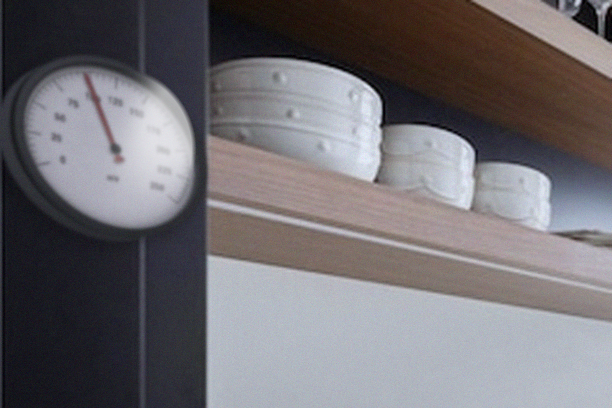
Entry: **100** mV
